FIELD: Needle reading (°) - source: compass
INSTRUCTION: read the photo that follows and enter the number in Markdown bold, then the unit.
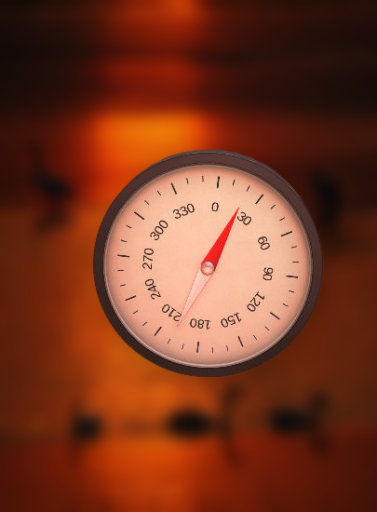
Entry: **20** °
